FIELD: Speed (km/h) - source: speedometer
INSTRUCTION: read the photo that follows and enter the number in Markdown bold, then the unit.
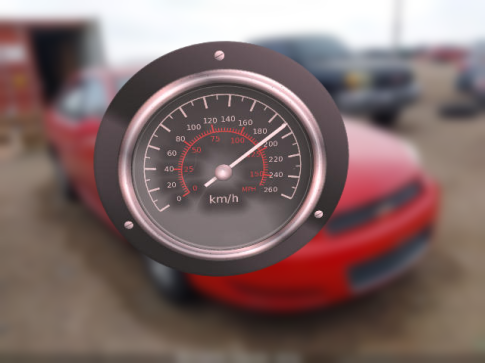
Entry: **190** km/h
